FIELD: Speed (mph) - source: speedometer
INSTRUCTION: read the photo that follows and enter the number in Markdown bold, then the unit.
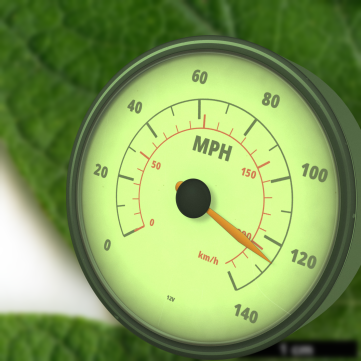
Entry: **125** mph
